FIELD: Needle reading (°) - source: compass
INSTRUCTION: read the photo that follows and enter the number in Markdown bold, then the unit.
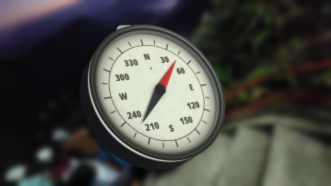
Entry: **45** °
